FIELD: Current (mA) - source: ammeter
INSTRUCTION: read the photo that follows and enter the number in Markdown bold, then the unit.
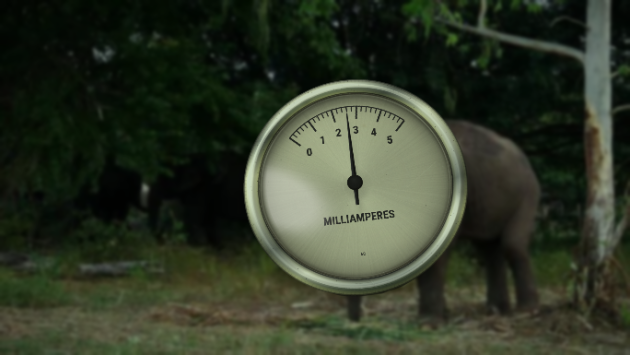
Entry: **2.6** mA
